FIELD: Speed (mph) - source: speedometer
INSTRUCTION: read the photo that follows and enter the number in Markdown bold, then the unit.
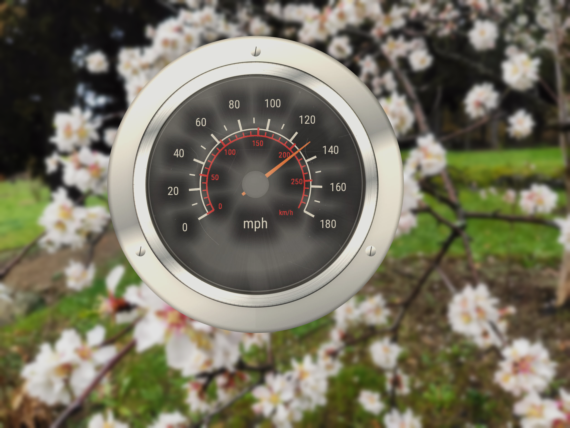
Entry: **130** mph
